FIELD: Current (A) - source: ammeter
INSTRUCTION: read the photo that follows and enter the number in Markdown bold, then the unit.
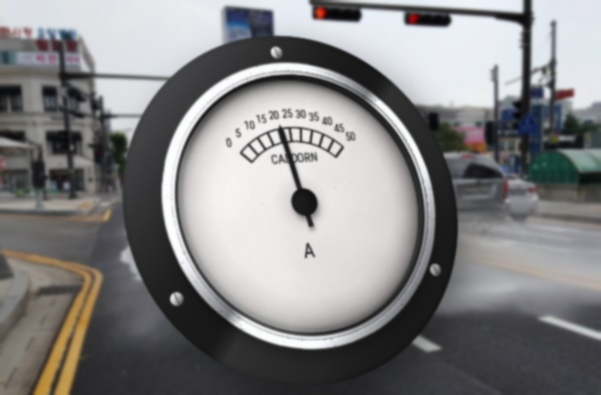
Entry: **20** A
